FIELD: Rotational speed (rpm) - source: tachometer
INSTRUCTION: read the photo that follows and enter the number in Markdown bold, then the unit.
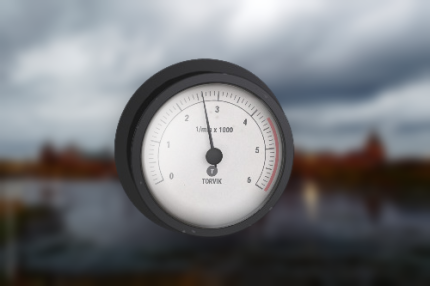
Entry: **2600** rpm
